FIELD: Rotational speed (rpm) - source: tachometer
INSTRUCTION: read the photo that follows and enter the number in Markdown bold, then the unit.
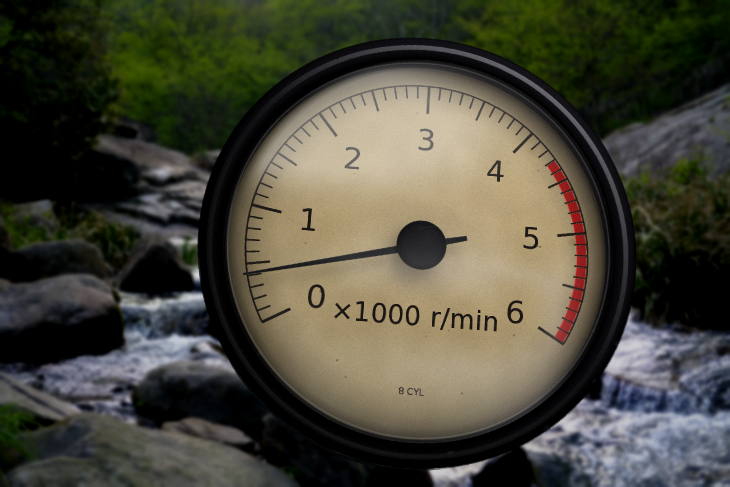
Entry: **400** rpm
